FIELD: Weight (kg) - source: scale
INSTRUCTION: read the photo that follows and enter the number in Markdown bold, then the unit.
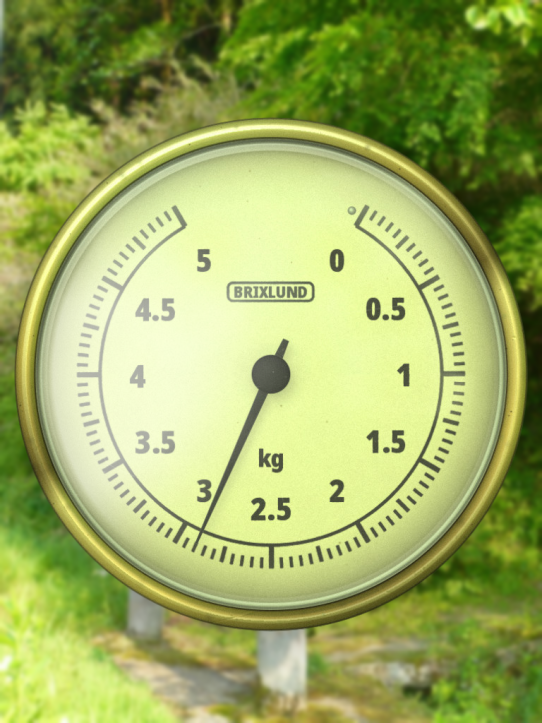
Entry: **2.9** kg
